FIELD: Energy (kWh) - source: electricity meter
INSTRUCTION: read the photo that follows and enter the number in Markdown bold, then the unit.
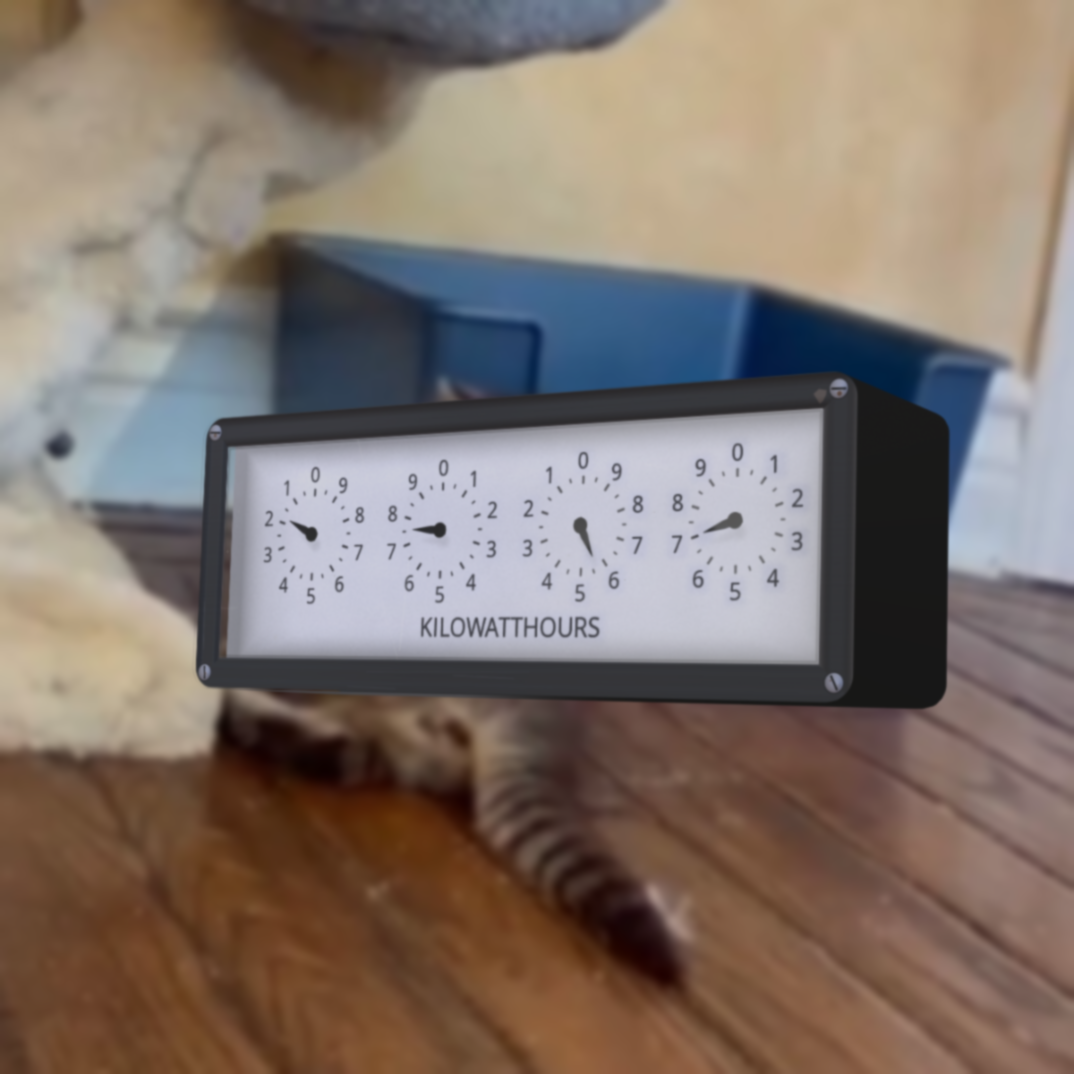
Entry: **1757** kWh
